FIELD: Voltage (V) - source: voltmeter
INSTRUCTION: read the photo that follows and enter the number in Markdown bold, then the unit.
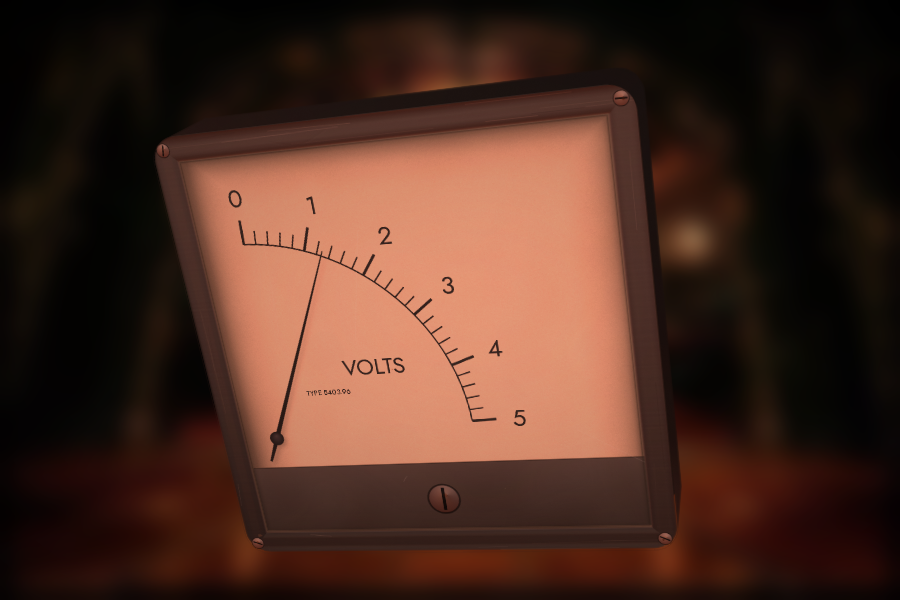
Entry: **1.3** V
